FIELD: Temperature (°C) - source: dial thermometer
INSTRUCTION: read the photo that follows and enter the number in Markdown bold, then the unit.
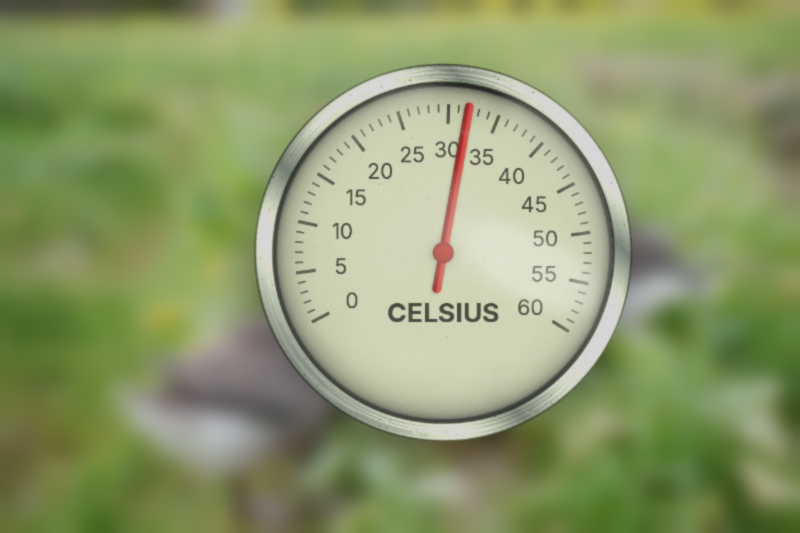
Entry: **32** °C
